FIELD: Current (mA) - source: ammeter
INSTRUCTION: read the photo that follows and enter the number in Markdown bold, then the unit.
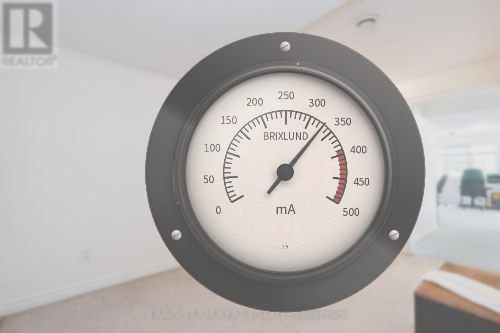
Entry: **330** mA
